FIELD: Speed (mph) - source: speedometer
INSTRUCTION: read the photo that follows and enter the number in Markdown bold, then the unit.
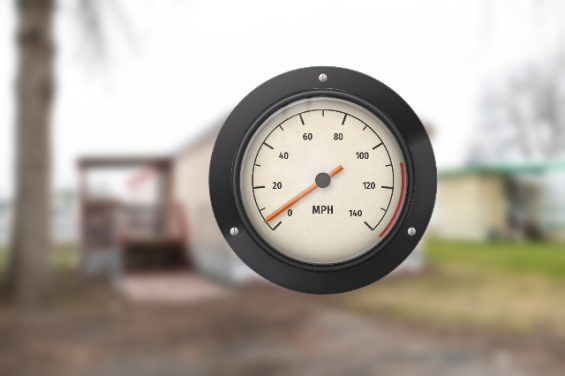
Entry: **5** mph
